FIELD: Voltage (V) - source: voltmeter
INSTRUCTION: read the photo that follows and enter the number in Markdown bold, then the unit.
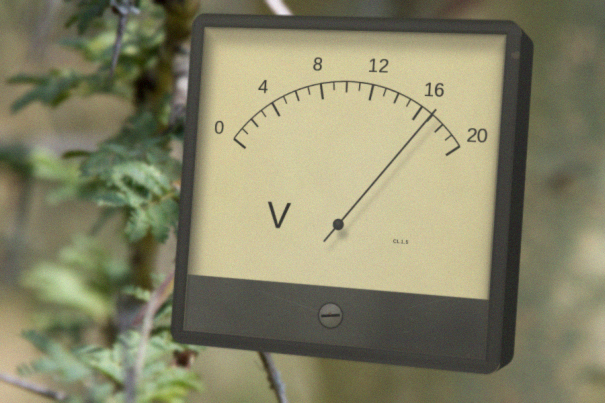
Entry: **17** V
